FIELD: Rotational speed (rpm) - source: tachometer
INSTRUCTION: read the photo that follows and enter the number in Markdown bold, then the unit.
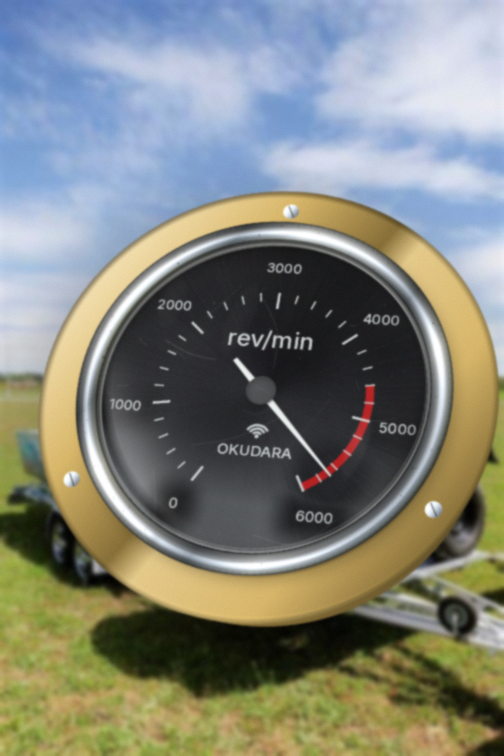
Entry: **5700** rpm
